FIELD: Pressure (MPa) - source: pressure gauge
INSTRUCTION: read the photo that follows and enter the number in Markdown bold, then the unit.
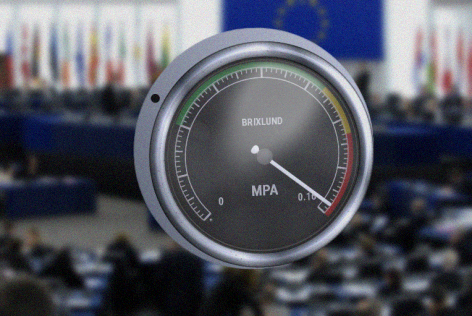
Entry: **0.156** MPa
